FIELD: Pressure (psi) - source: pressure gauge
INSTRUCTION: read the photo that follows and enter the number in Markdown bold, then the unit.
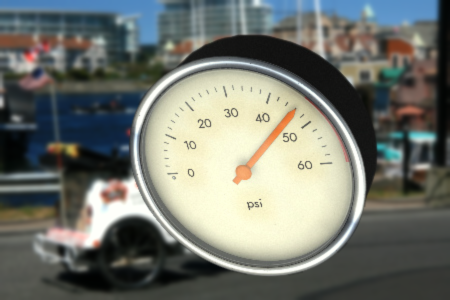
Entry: **46** psi
